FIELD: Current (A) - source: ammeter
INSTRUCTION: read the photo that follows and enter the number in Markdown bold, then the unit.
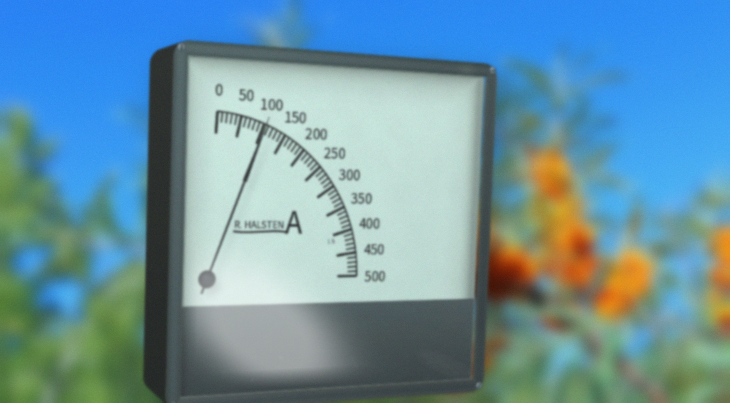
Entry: **100** A
